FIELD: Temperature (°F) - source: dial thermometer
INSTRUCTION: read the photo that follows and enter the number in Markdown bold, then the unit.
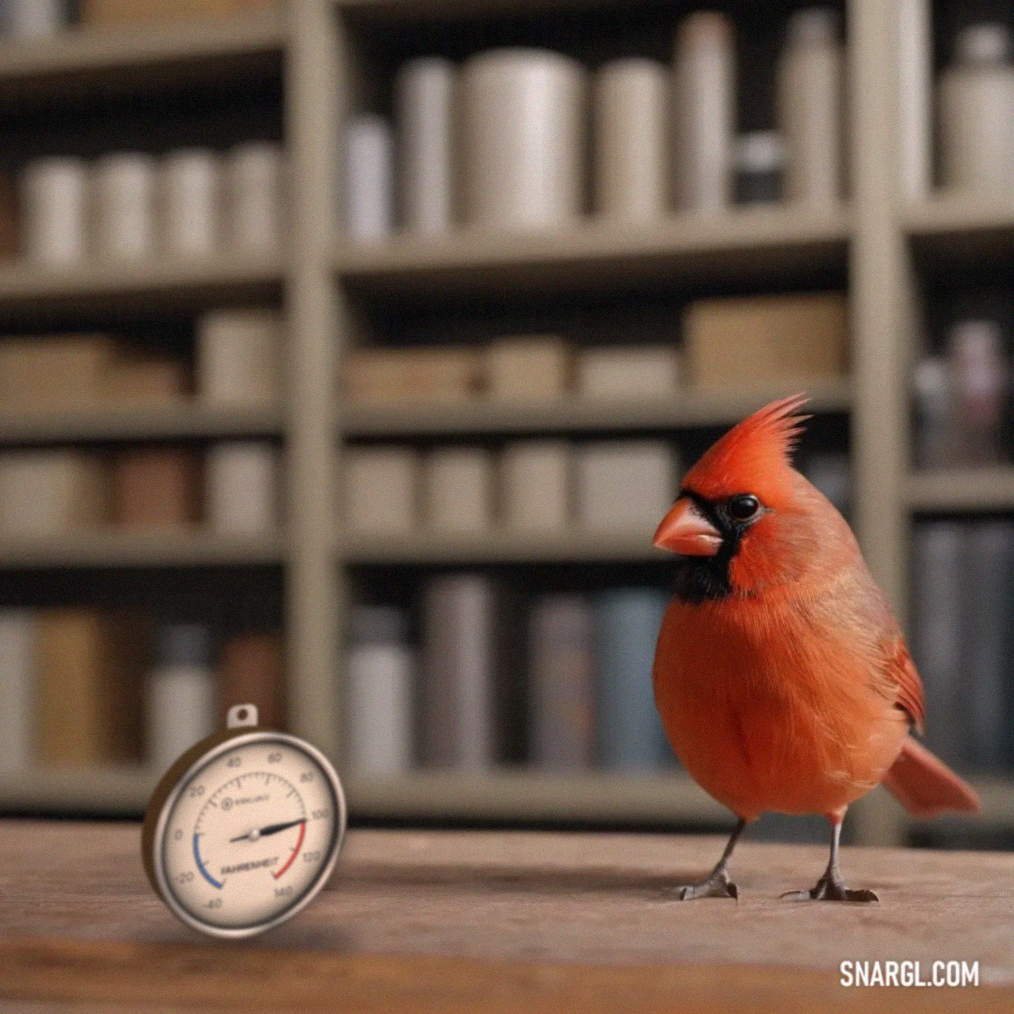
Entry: **100** °F
